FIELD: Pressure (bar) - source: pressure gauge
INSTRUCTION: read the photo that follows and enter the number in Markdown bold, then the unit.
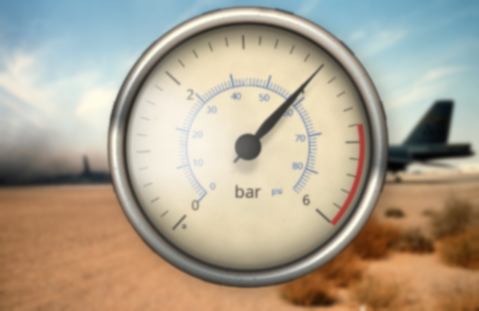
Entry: **4** bar
